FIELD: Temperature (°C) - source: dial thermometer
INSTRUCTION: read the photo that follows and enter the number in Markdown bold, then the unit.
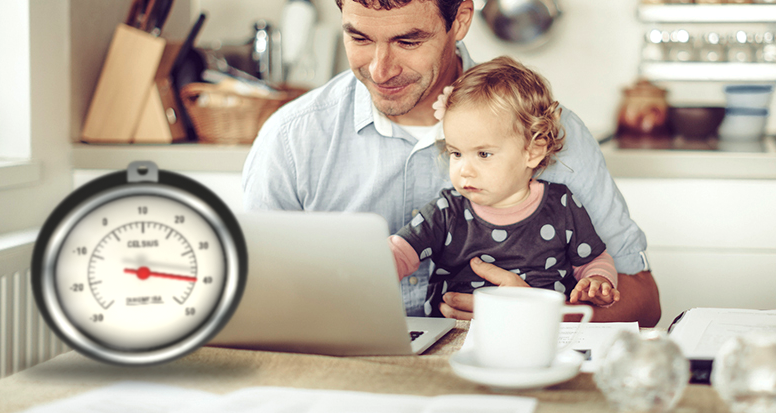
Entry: **40** °C
